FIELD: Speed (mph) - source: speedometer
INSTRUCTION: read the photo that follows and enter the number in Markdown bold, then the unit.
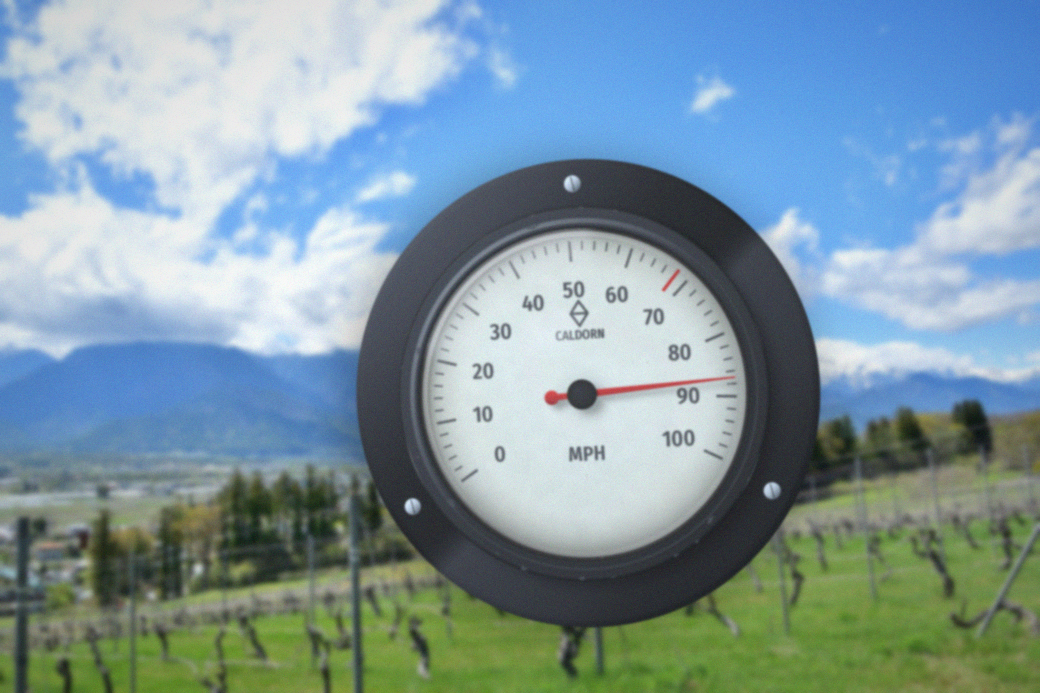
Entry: **87** mph
